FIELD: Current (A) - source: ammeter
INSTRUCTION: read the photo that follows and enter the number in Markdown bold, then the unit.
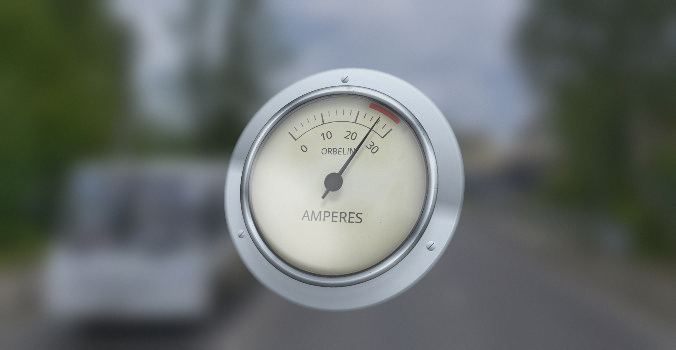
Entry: **26** A
